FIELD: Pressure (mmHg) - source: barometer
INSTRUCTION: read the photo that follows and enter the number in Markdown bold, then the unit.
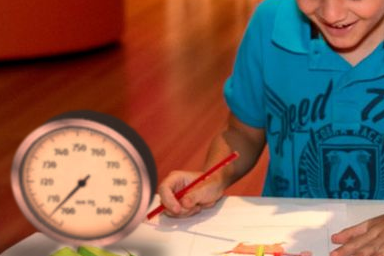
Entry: **705** mmHg
